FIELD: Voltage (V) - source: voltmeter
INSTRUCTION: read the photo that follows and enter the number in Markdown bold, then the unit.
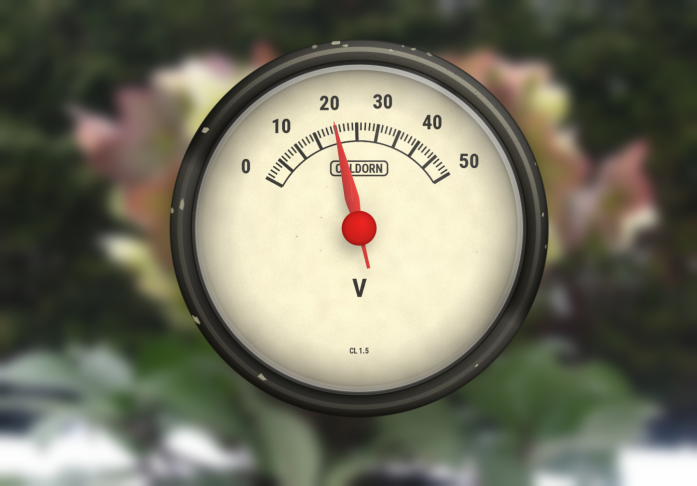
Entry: **20** V
